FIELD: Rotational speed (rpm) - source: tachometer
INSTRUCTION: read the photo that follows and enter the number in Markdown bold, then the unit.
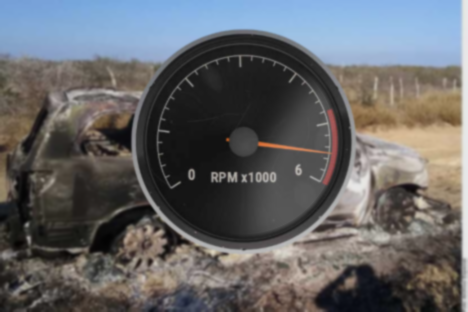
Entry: **5500** rpm
